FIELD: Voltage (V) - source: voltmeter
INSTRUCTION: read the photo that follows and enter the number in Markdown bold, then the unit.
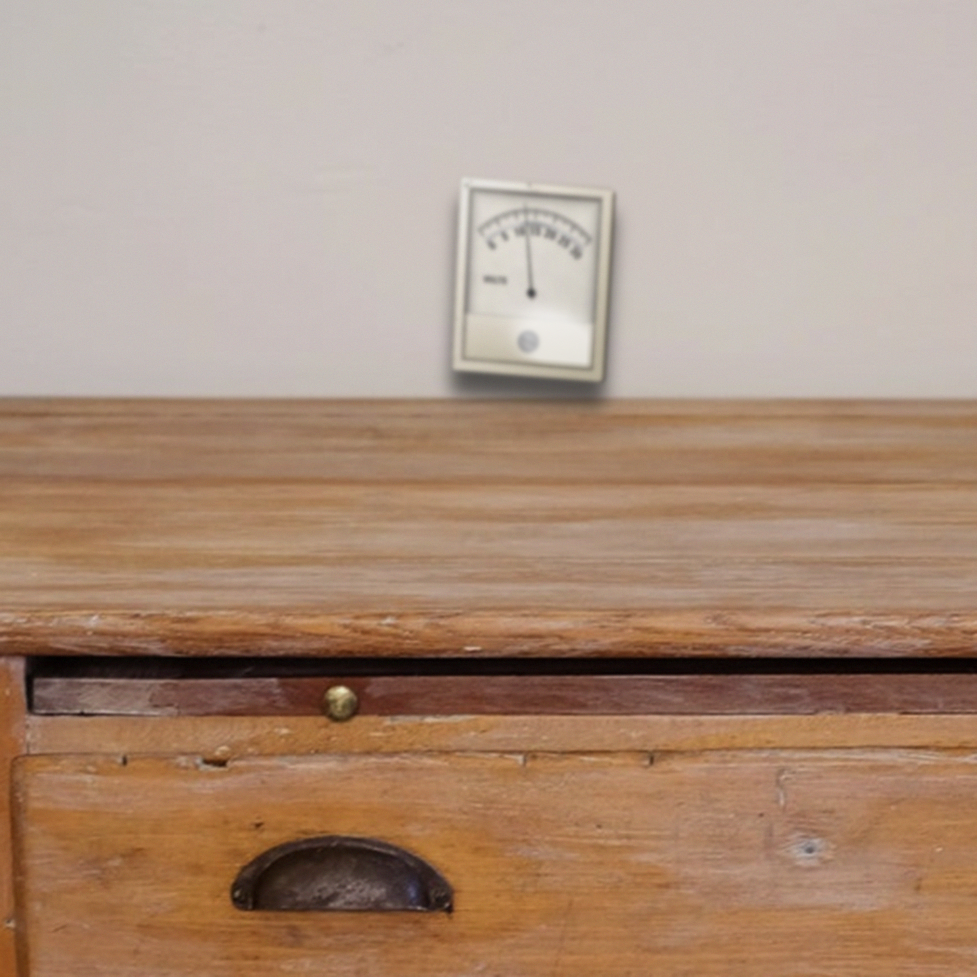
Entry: **12.5** V
